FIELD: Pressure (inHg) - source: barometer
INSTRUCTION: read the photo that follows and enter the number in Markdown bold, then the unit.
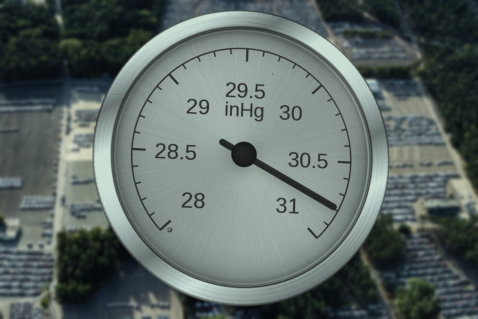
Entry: **30.8** inHg
